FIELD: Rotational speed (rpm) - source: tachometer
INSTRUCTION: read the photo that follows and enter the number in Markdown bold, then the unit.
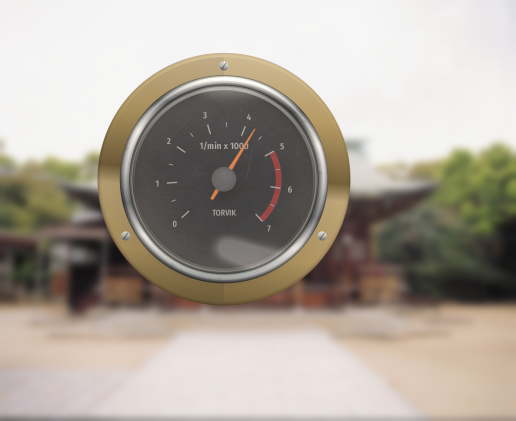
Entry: **4250** rpm
